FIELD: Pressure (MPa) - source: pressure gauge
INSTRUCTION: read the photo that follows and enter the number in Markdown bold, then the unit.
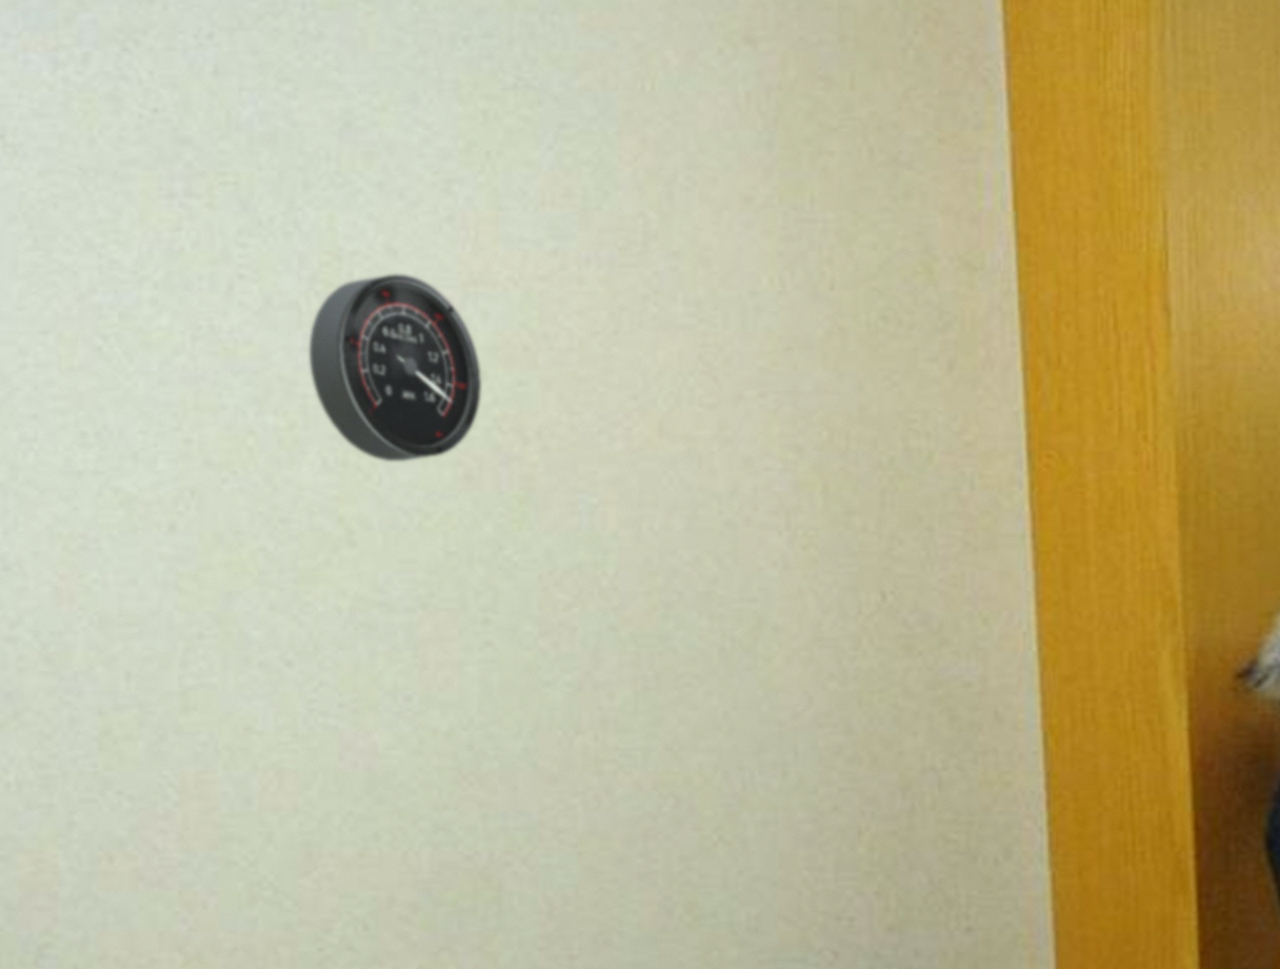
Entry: **1.5** MPa
